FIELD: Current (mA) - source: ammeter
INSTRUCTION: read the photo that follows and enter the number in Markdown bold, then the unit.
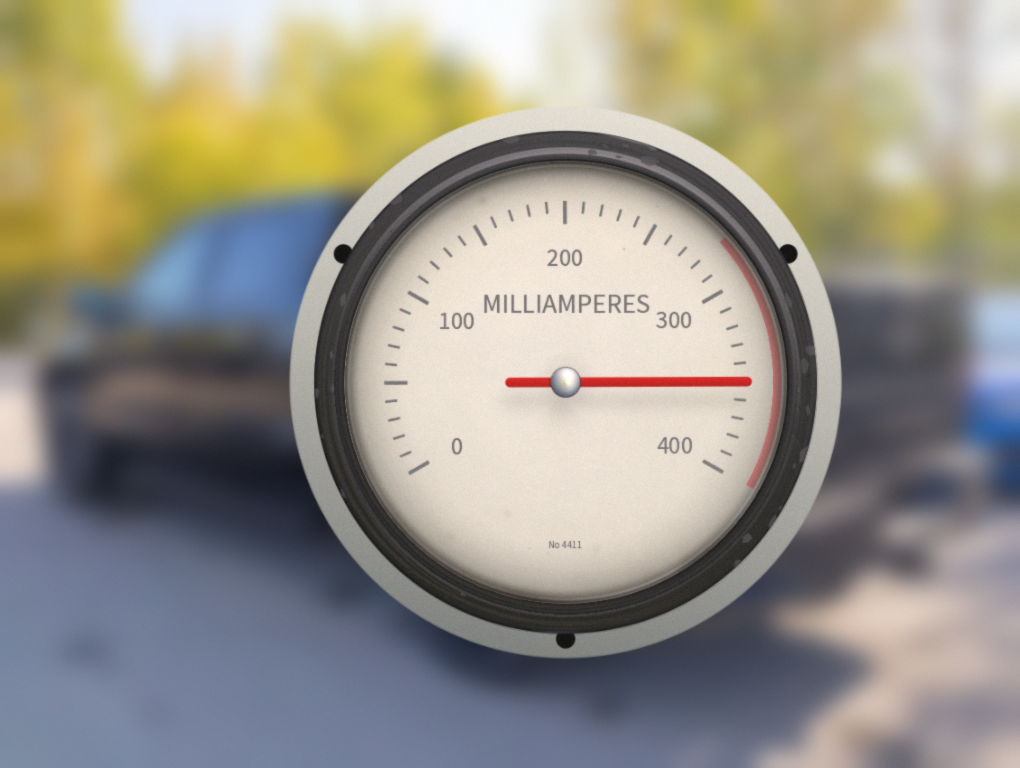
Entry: **350** mA
